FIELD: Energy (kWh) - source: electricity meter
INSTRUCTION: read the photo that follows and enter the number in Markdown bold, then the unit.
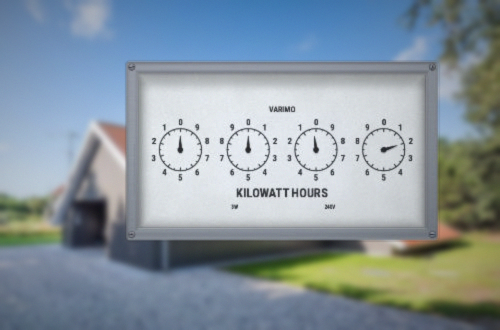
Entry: **2** kWh
